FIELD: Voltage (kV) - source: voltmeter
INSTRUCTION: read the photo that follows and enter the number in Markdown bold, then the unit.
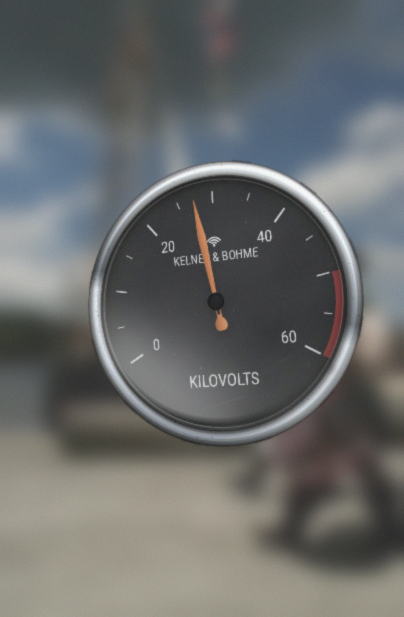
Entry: **27.5** kV
